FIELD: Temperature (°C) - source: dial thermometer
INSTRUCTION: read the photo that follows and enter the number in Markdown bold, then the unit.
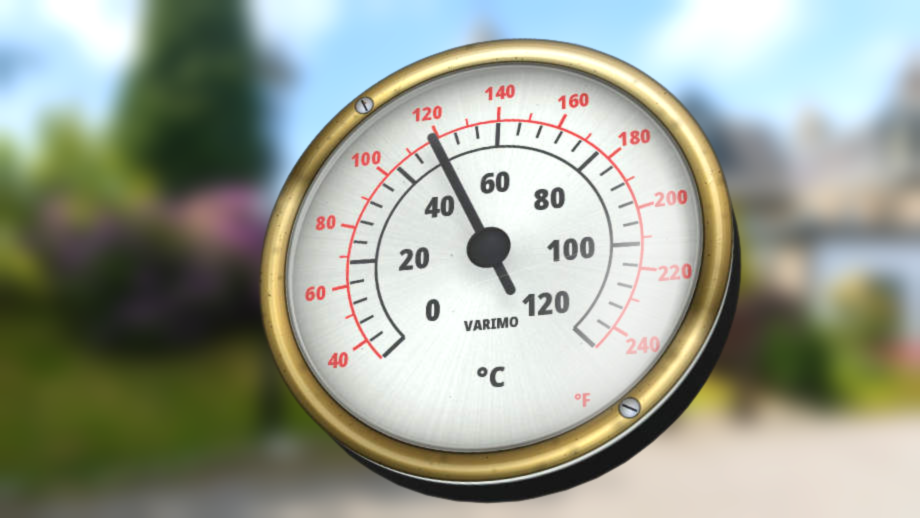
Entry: **48** °C
